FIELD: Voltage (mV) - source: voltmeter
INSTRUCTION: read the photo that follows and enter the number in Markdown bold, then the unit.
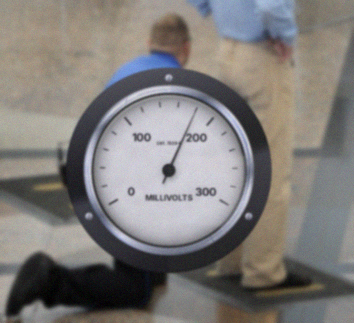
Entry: **180** mV
